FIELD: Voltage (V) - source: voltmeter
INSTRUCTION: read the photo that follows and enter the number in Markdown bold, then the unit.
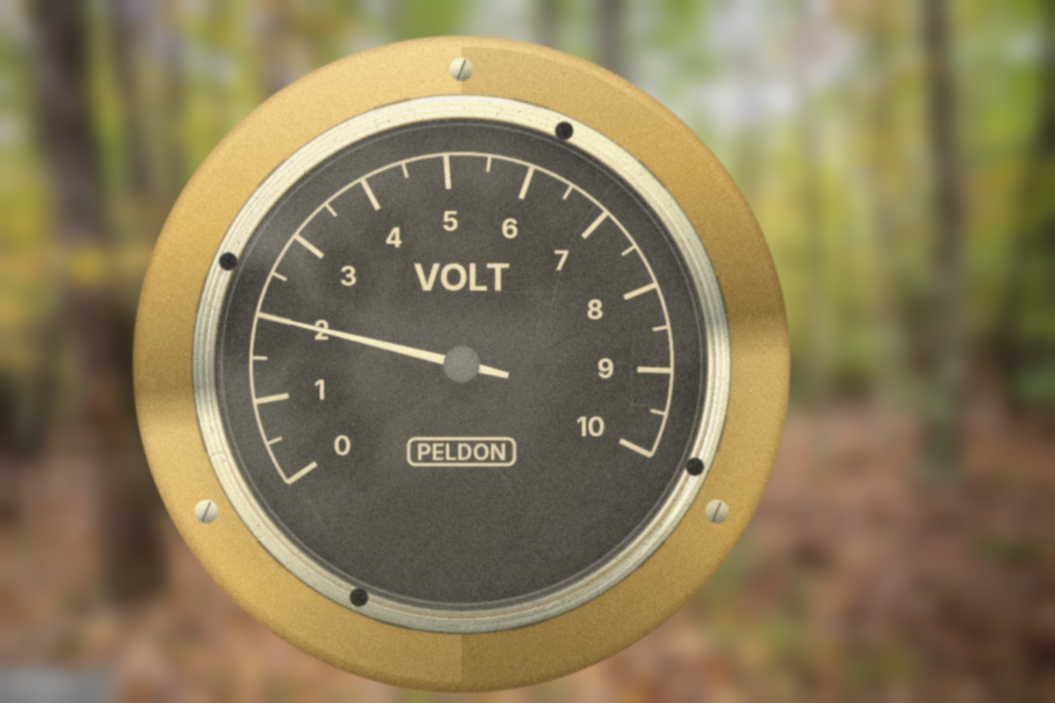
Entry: **2** V
